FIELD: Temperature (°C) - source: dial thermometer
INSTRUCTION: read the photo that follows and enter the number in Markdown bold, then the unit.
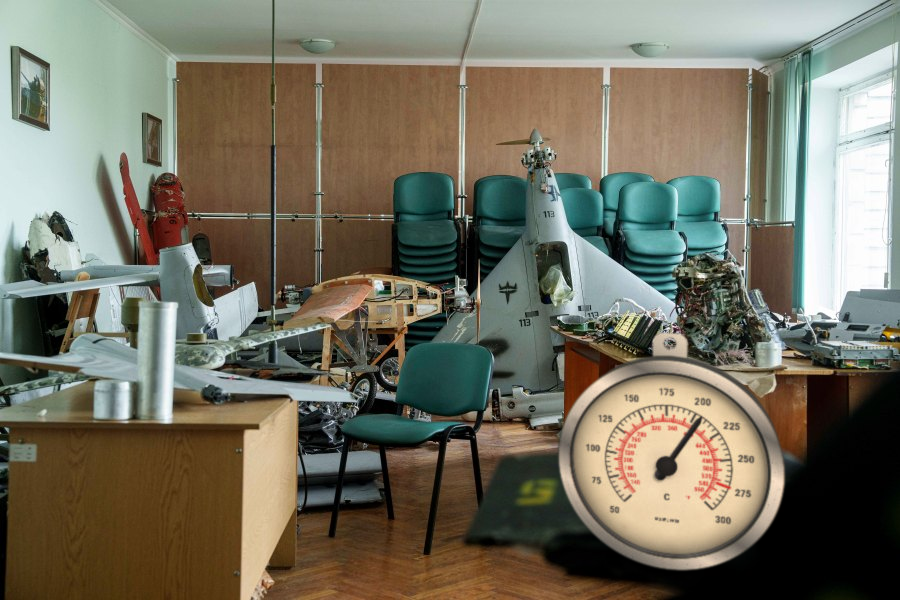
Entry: **205** °C
